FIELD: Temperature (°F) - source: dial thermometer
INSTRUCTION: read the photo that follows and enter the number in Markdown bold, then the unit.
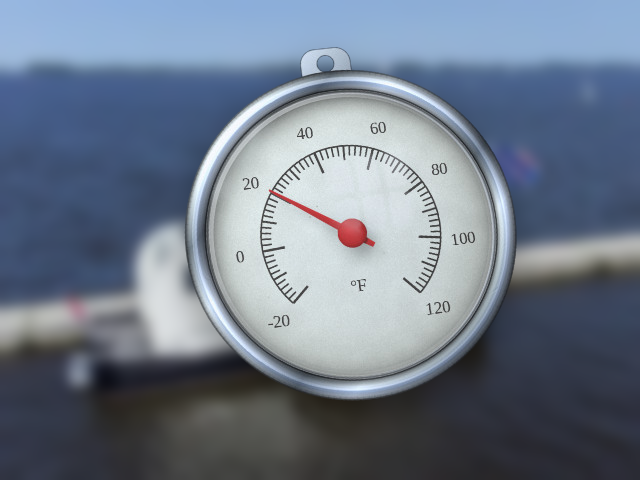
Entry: **20** °F
